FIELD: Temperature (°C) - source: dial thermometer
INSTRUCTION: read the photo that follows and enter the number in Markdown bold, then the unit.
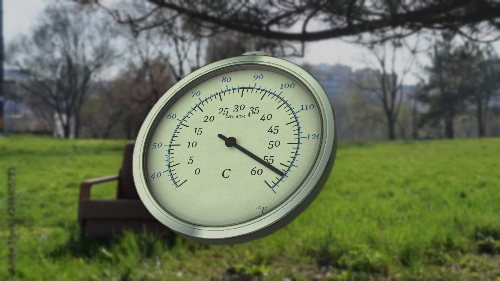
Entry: **57** °C
